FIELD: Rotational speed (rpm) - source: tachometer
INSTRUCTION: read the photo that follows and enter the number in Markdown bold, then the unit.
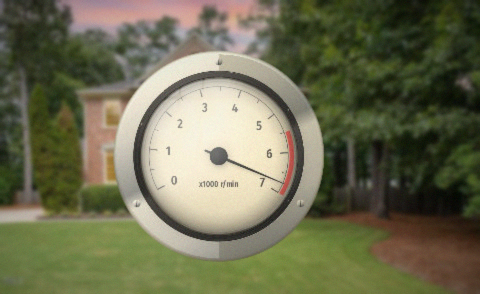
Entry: **6750** rpm
